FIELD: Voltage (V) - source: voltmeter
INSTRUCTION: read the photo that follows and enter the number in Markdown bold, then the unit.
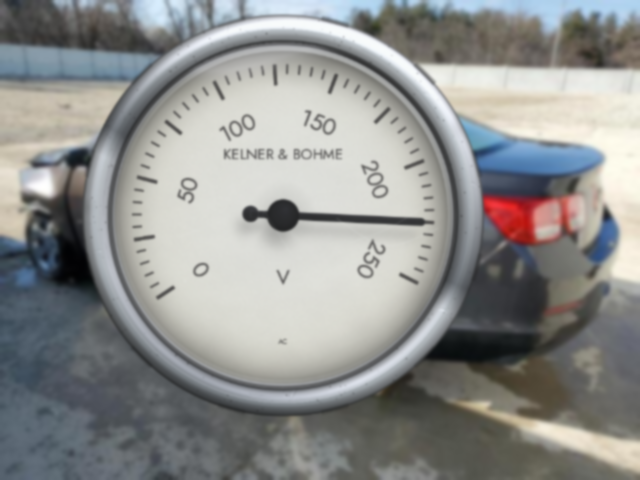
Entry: **225** V
